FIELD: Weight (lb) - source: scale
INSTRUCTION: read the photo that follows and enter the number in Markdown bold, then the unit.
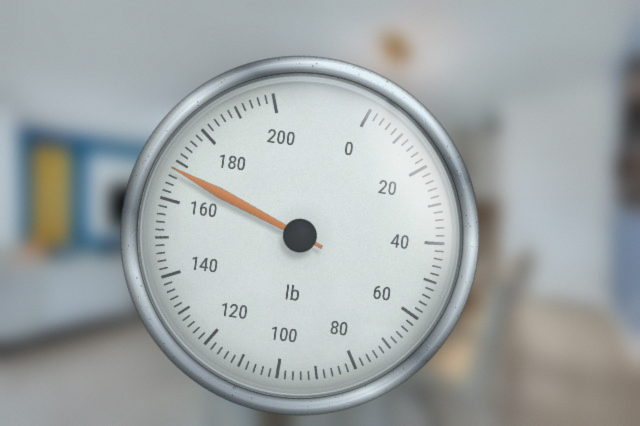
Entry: **168** lb
